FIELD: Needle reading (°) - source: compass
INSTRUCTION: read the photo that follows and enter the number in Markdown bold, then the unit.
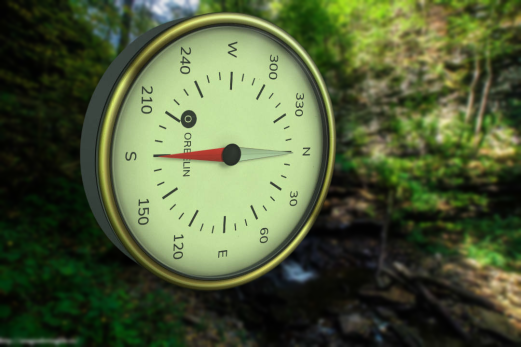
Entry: **180** °
